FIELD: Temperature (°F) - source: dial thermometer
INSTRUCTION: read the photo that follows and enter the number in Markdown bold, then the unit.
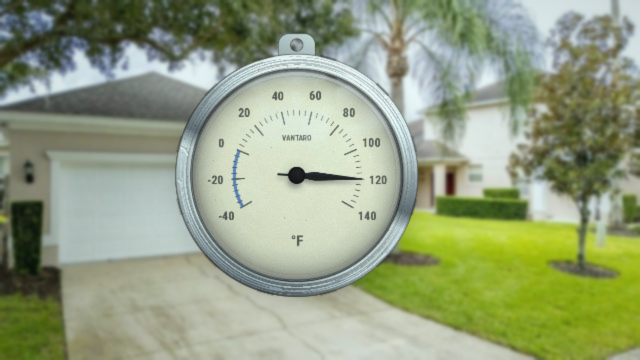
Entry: **120** °F
